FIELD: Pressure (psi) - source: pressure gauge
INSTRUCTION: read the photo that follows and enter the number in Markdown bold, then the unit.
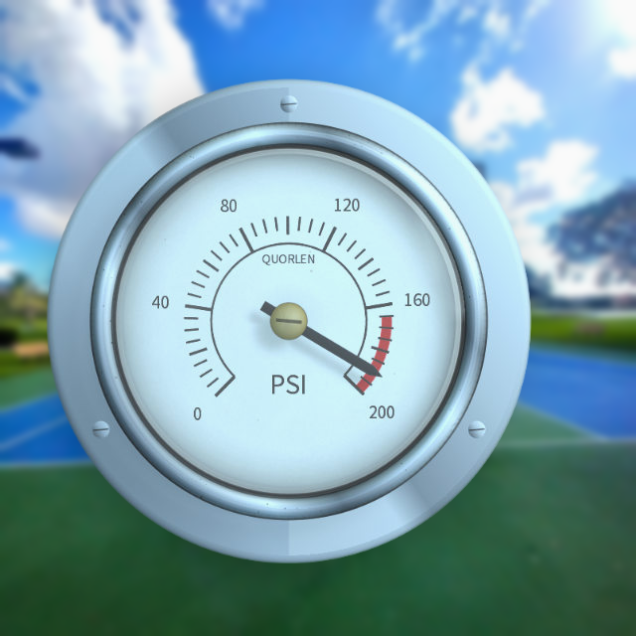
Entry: **190** psi
